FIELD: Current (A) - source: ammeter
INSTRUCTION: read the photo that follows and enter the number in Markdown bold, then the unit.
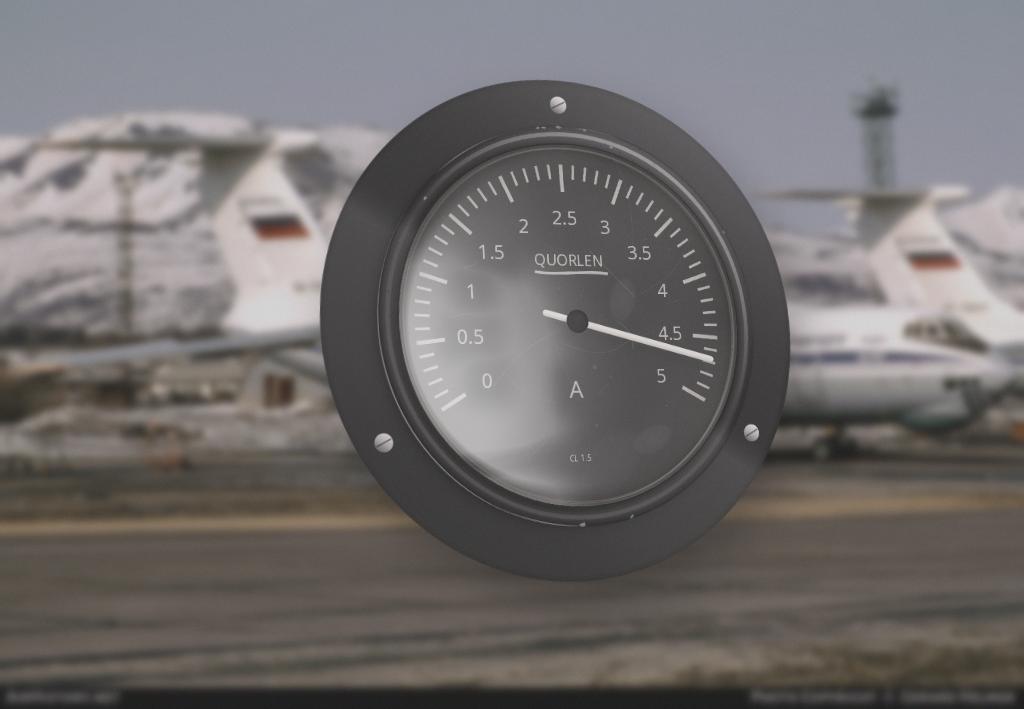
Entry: **4.7** A
